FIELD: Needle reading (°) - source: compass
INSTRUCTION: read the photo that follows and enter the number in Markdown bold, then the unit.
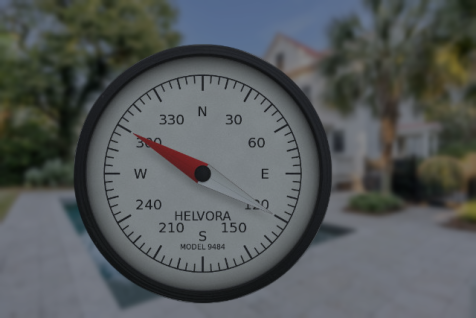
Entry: **300** °
